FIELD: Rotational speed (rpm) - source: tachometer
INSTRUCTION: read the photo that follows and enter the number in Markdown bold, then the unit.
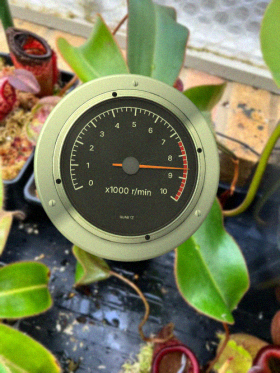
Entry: **8600** rpm
